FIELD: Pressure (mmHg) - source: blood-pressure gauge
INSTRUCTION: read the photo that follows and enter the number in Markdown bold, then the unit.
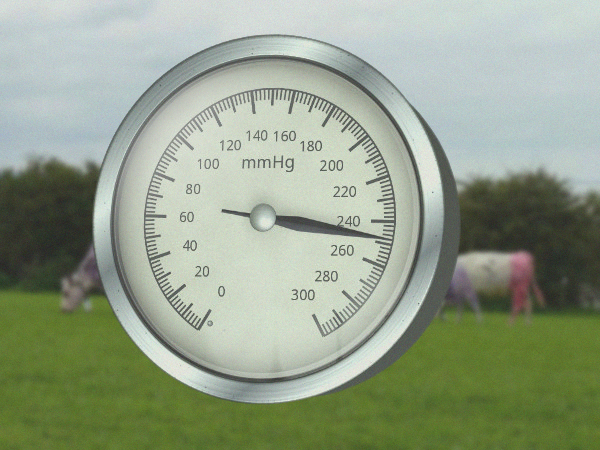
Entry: **248** mmHg
